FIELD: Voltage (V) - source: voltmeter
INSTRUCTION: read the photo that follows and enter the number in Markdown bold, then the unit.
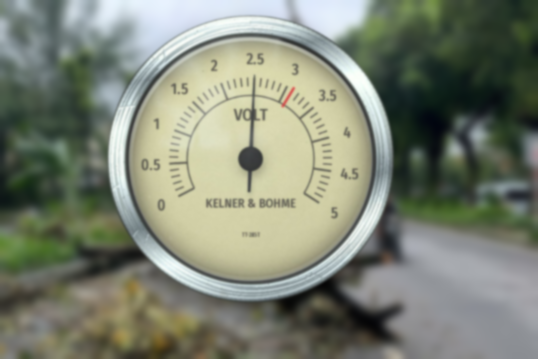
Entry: **2.5** V
